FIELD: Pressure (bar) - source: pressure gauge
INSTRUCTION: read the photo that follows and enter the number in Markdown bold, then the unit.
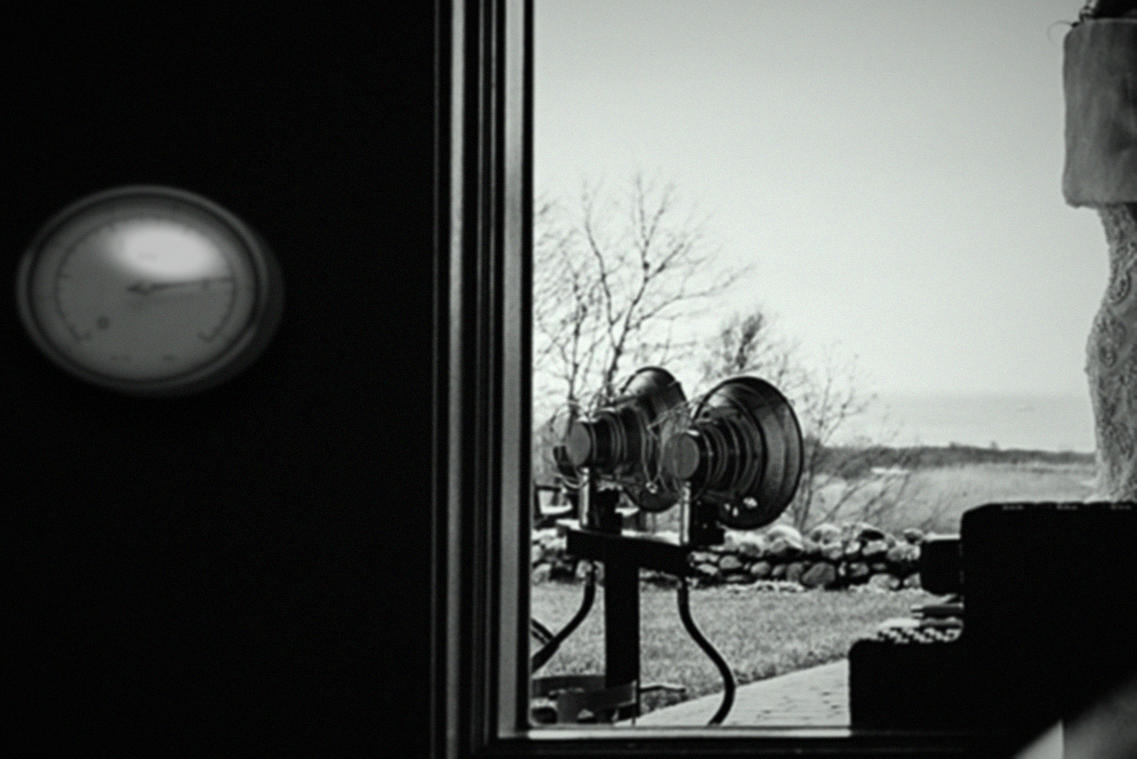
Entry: **2** bar
